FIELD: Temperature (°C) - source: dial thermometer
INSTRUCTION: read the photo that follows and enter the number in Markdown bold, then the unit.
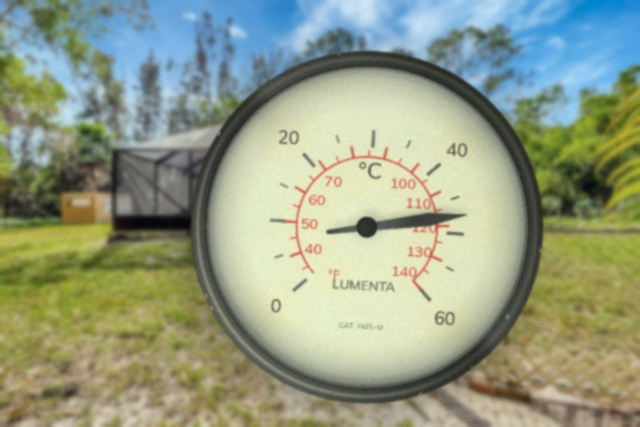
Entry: **47.5** °C
